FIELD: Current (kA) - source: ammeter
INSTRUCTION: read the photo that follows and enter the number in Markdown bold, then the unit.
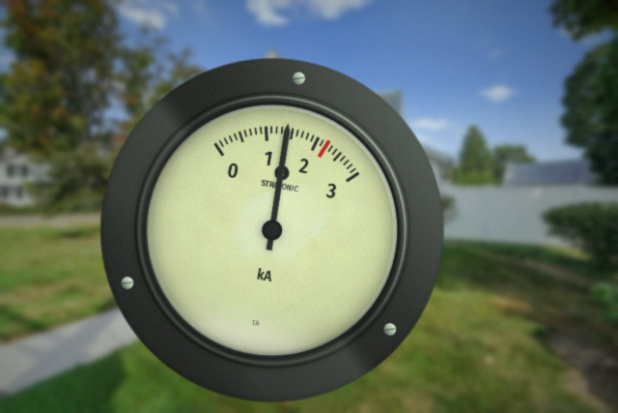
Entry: **1.4** kA
